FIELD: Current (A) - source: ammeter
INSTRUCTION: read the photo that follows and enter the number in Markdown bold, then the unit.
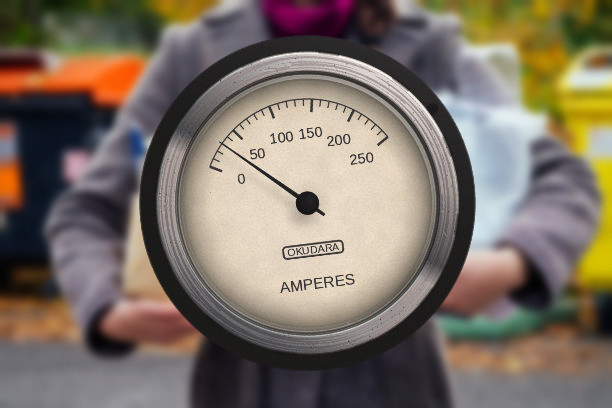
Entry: **30** A
